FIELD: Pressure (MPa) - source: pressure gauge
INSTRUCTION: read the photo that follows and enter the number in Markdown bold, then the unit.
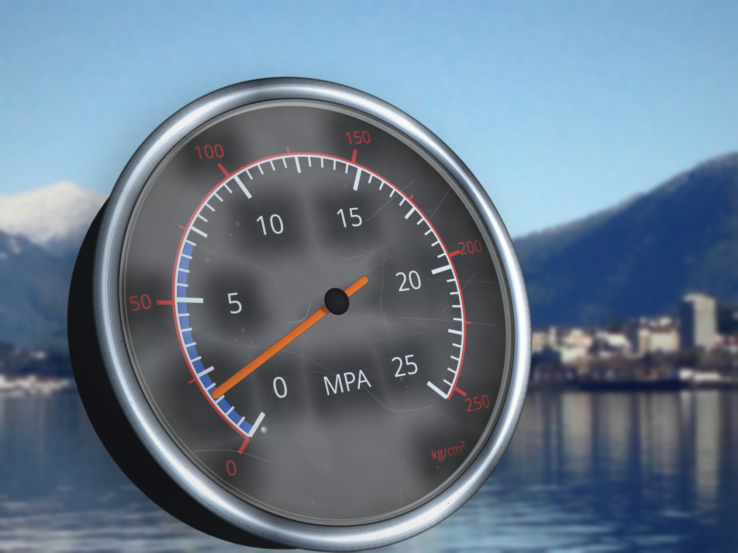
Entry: **1.75** MPa
